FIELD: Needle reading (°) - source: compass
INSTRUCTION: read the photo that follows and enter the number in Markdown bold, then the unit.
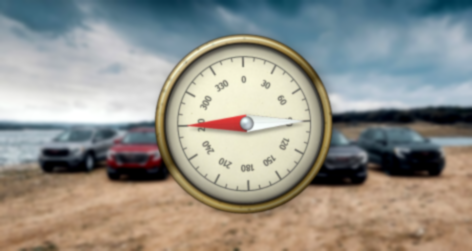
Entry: **270** °
